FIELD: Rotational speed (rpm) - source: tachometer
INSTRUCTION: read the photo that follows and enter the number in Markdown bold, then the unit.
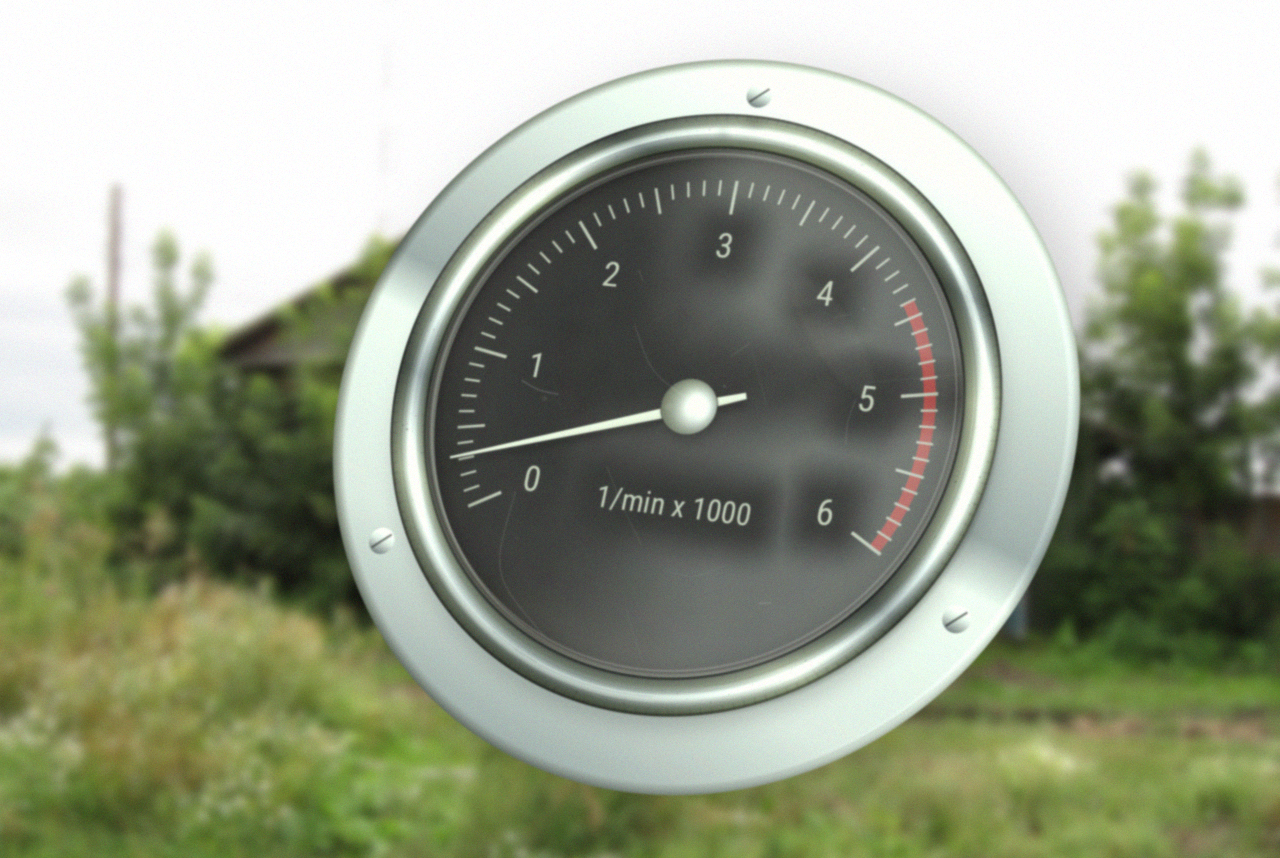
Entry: **300** rpm
